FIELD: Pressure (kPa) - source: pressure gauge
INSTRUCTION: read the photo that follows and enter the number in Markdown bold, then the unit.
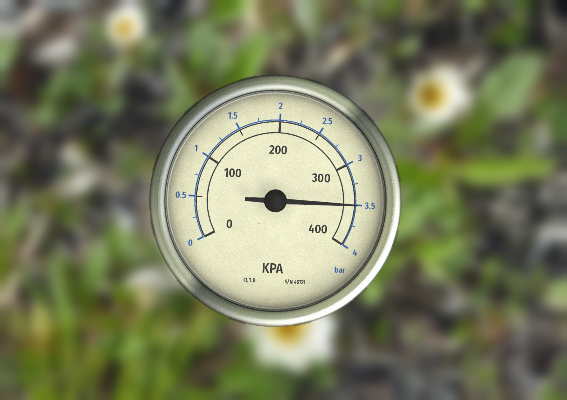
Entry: **350** kPa
